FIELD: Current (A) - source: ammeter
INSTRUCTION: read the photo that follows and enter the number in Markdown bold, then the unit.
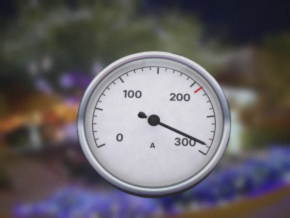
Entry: **290** A
